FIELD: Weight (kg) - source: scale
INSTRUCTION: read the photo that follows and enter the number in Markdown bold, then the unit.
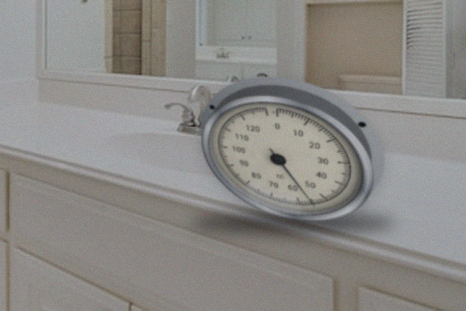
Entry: **55** kg
